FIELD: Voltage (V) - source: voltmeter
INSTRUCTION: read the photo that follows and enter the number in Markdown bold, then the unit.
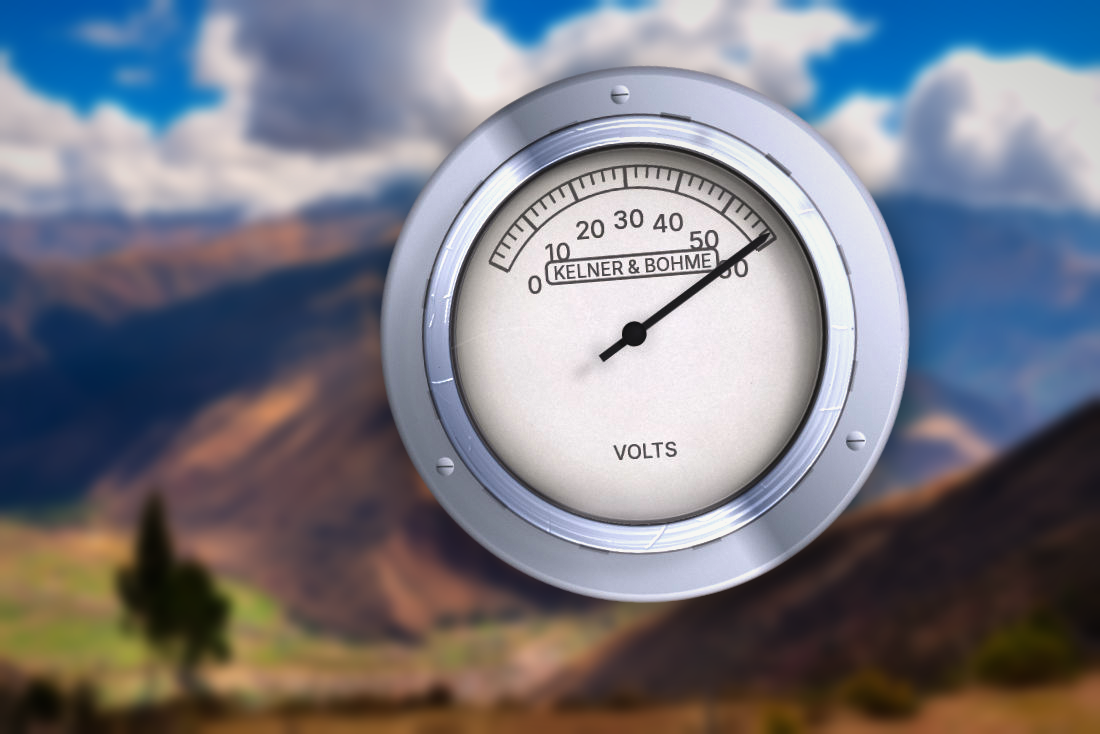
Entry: **59** V
